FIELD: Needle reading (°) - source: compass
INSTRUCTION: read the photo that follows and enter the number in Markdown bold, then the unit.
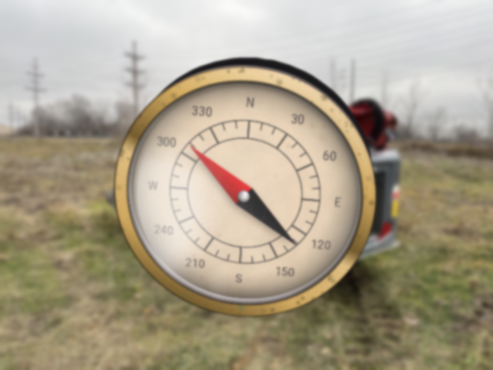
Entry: **310** °
